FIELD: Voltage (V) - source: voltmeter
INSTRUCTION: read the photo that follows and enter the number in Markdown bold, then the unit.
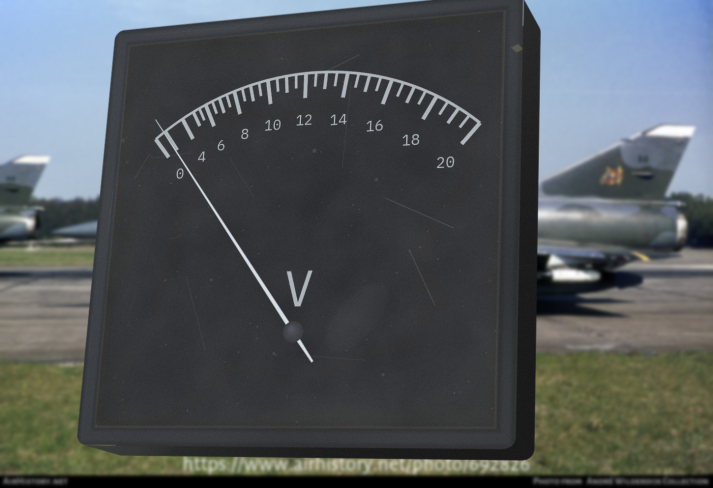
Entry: **2** V
